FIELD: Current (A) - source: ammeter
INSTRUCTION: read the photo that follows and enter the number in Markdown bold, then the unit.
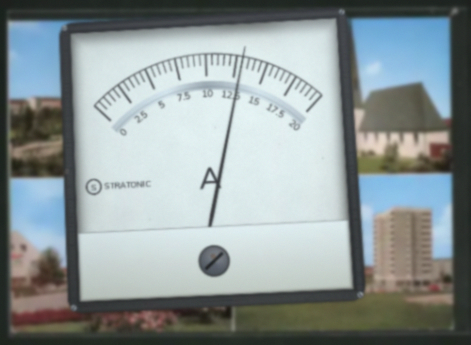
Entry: **13** A
